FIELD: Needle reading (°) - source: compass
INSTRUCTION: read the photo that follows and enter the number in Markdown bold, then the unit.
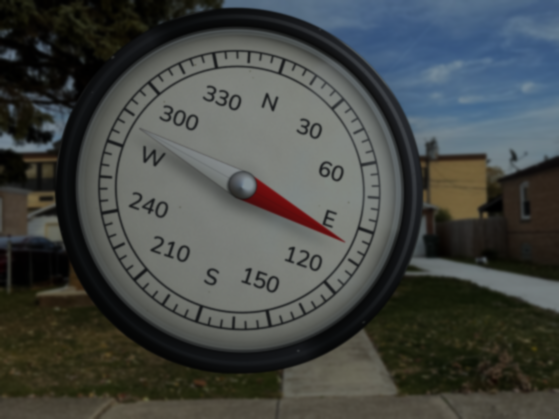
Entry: **100** °
